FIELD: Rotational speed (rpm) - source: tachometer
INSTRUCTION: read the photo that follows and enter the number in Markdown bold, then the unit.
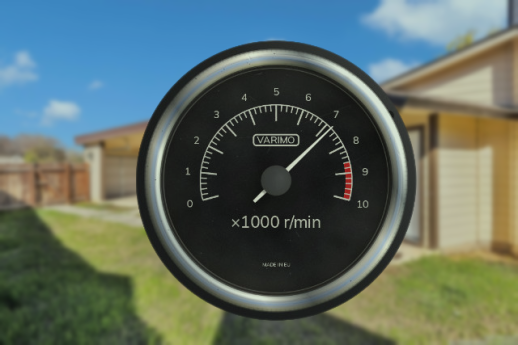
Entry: **7200** rpm
